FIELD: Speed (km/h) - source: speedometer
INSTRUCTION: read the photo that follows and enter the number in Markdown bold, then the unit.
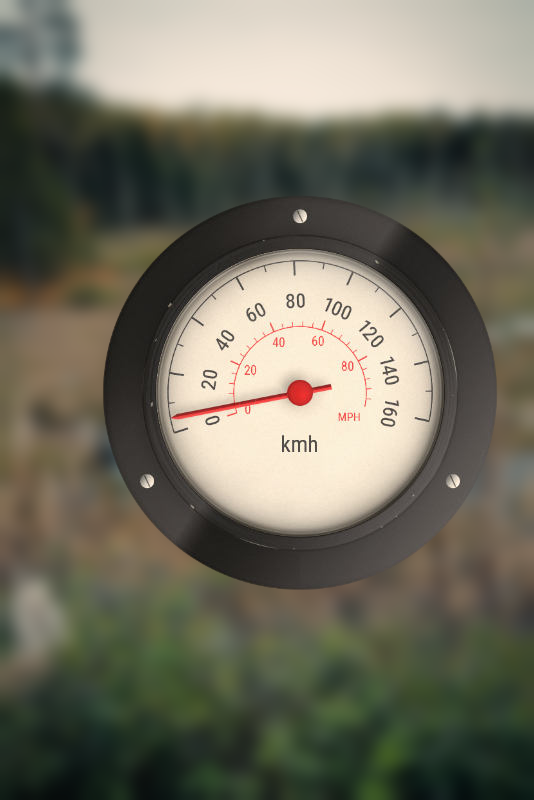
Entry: **5** km/h
